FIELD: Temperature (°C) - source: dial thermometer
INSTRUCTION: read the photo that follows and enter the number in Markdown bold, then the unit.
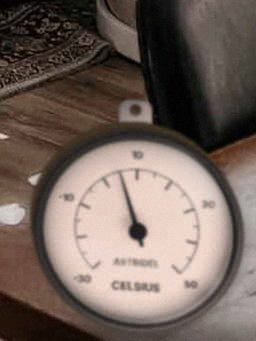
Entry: **5** °C
